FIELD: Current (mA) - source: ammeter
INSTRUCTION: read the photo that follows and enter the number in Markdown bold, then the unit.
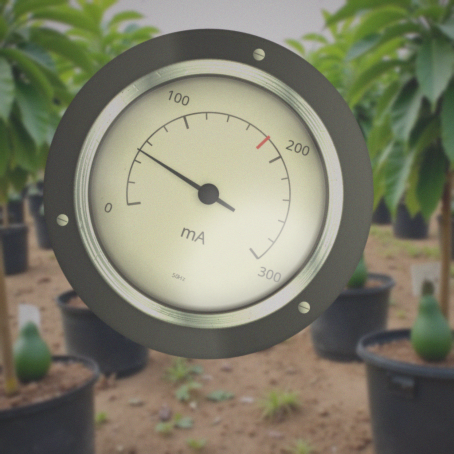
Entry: **50** mA
